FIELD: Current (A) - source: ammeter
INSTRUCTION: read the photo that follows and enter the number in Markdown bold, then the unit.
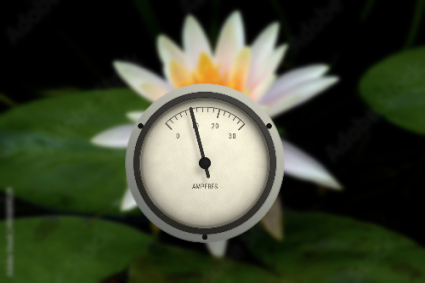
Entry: **10** A
